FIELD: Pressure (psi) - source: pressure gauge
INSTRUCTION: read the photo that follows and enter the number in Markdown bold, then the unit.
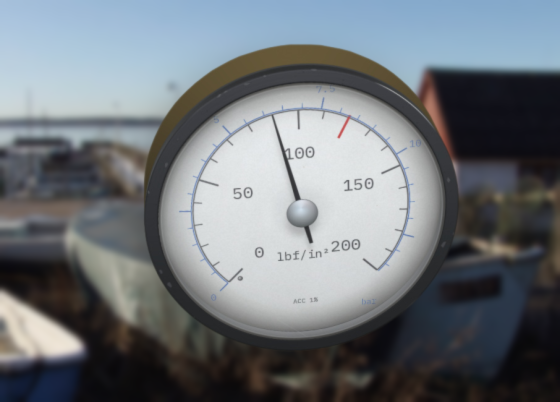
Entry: **90** psi
